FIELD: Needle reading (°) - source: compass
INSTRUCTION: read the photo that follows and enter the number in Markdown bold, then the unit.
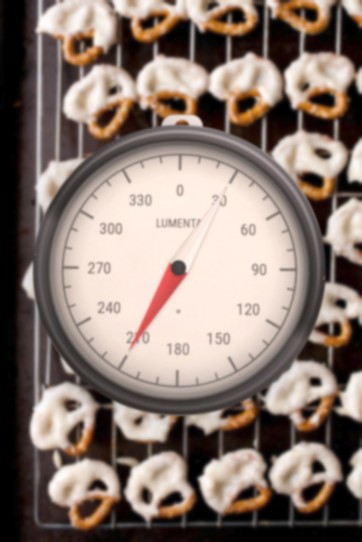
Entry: **210** °
